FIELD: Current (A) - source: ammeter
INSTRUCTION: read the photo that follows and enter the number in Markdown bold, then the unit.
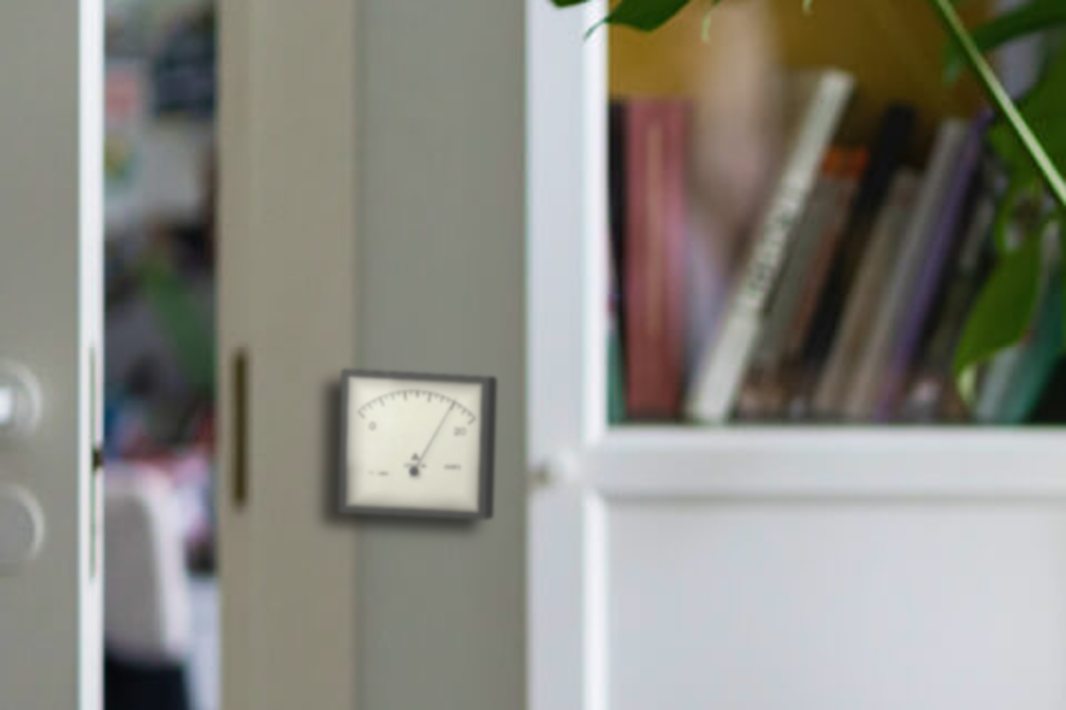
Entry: **16** A
